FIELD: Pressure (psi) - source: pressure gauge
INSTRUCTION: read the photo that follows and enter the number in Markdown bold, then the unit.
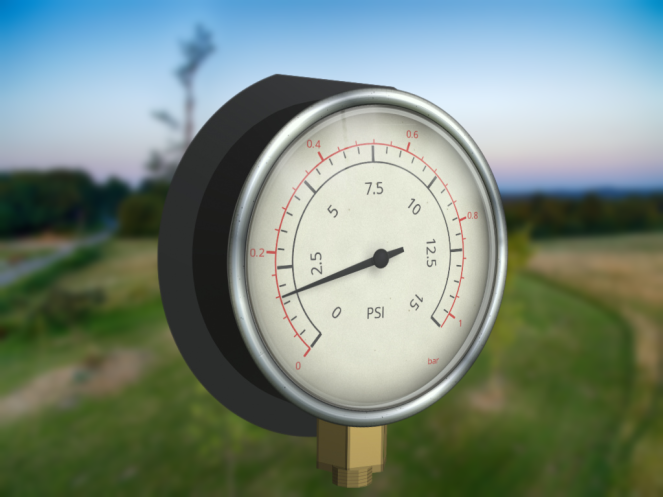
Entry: **1.75** psi
